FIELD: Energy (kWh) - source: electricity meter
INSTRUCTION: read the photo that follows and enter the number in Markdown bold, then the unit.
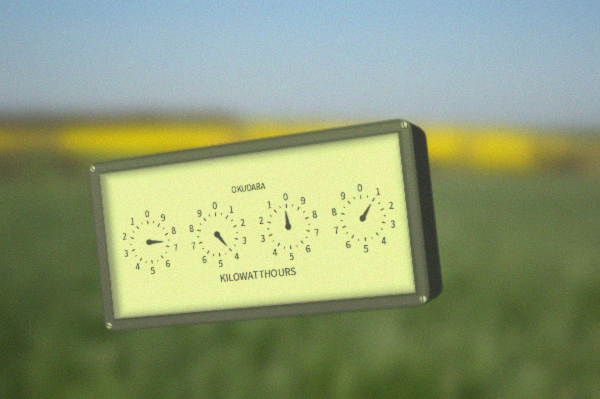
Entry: **7401** kWh
